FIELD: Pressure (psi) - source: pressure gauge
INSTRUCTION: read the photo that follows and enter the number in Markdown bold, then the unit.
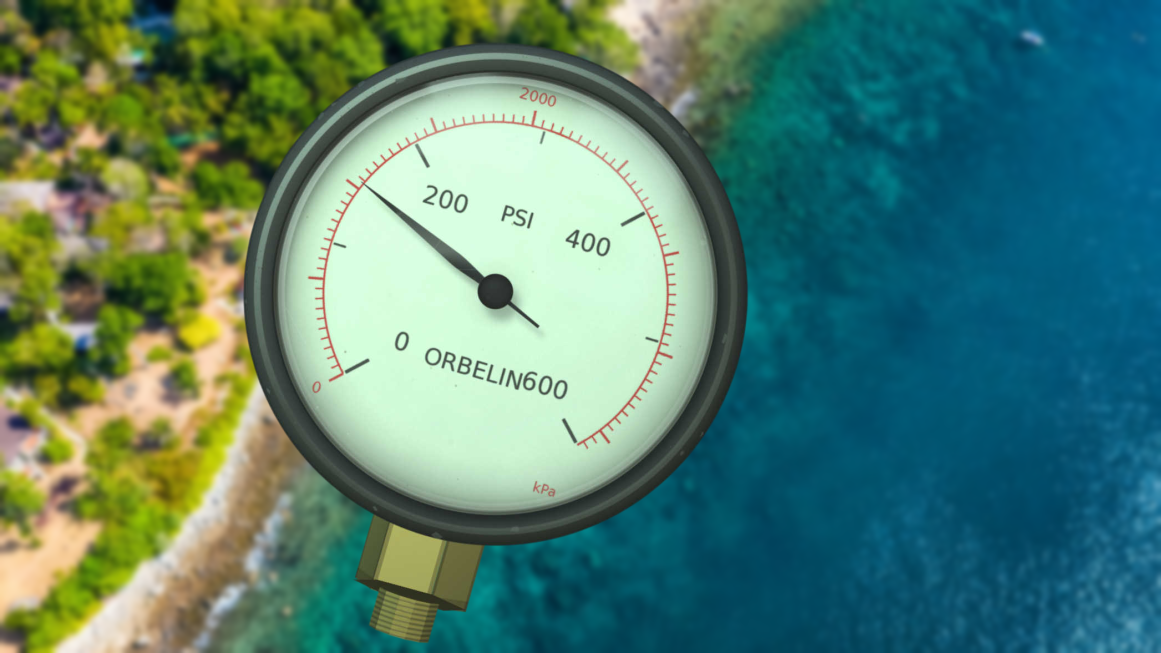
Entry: **150** psi
